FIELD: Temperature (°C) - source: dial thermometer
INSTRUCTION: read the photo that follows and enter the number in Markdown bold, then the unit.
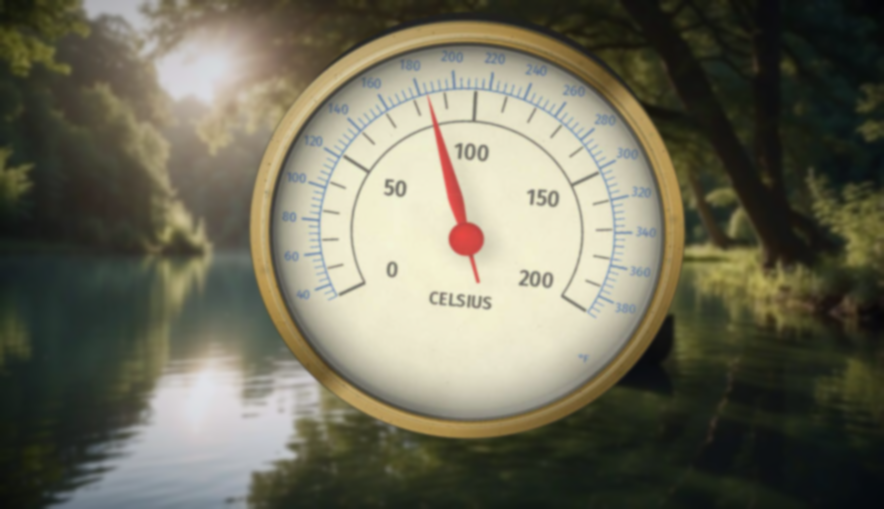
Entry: **85** °C
